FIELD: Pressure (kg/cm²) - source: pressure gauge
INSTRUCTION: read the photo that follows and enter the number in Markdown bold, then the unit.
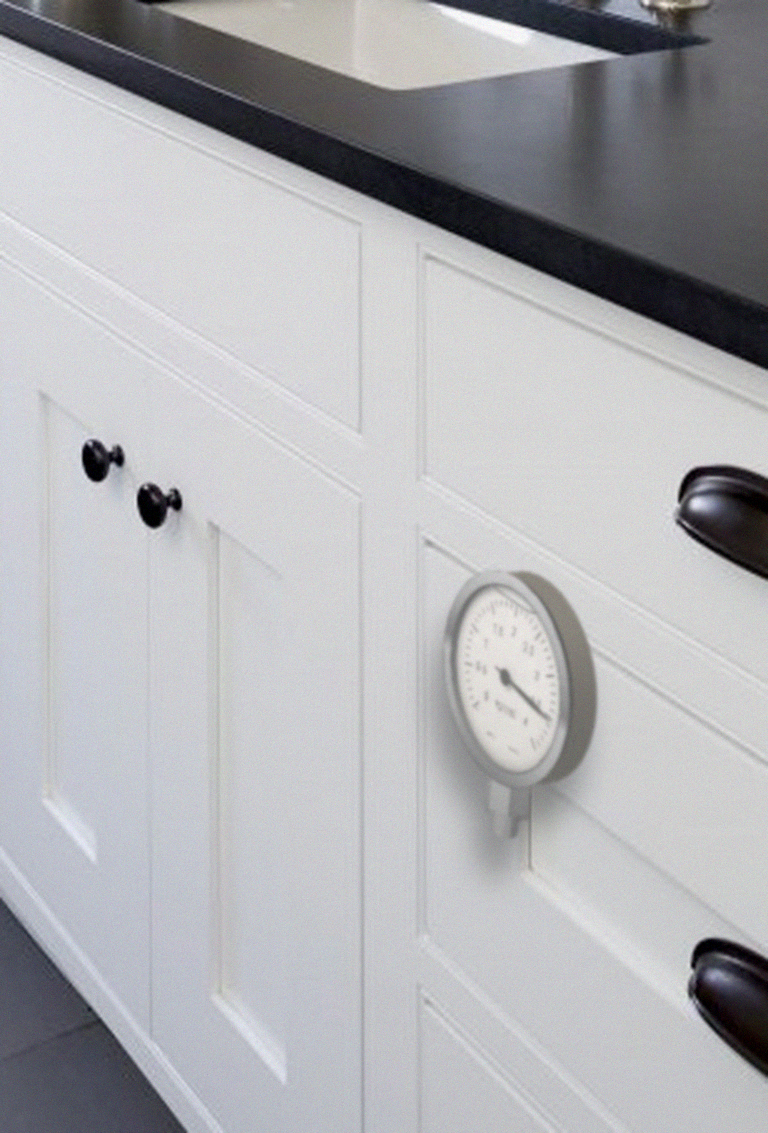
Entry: **3.5** kg/cm²
